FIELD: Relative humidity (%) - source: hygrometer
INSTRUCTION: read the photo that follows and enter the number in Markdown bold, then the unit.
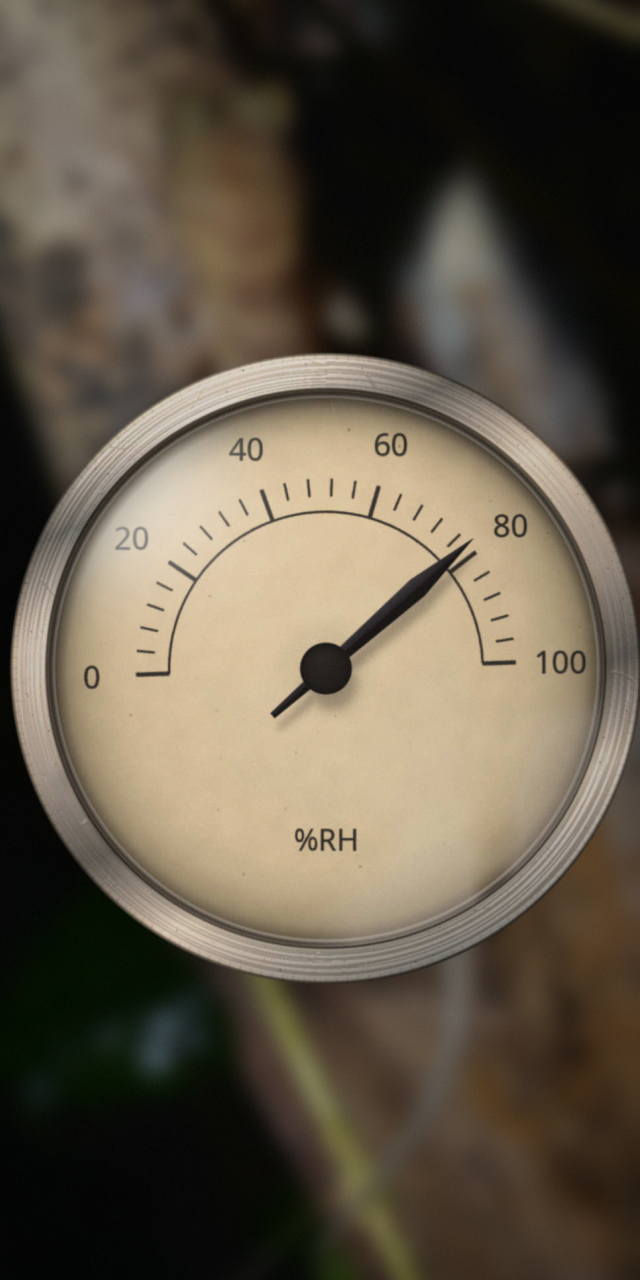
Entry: **78** %
